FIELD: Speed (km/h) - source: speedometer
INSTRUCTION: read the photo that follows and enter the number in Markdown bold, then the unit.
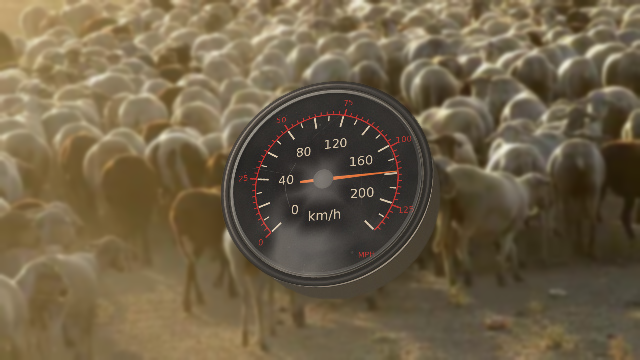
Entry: **180** km/h
